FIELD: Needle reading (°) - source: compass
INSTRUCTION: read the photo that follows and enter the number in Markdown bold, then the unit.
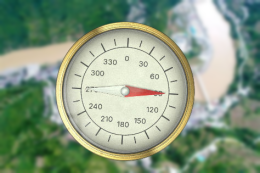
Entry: **90** °
